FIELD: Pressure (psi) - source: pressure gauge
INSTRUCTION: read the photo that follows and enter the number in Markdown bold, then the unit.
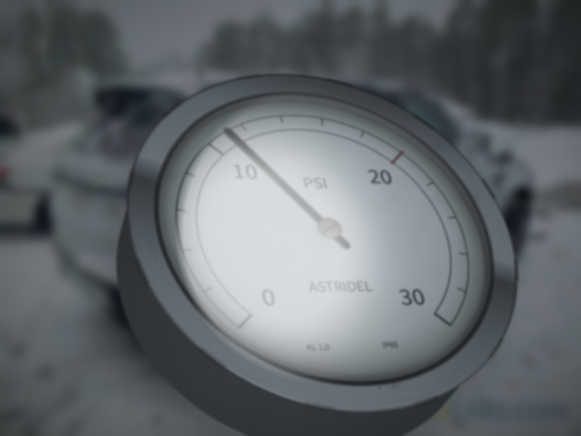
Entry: **11** psi
